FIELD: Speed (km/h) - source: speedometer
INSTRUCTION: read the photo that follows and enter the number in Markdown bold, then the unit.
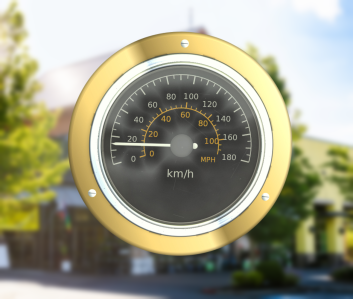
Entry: **15** km/h
